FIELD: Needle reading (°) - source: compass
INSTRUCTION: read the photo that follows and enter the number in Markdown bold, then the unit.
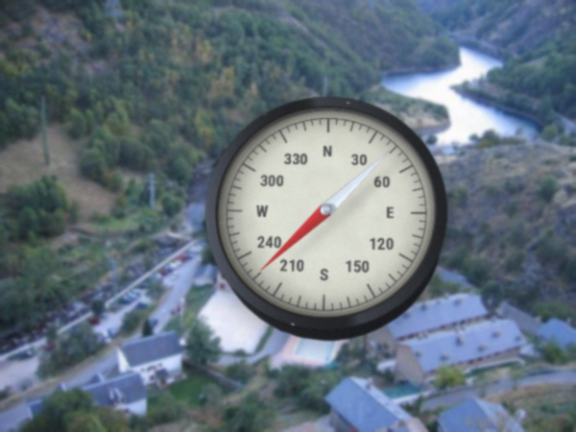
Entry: **225** °
